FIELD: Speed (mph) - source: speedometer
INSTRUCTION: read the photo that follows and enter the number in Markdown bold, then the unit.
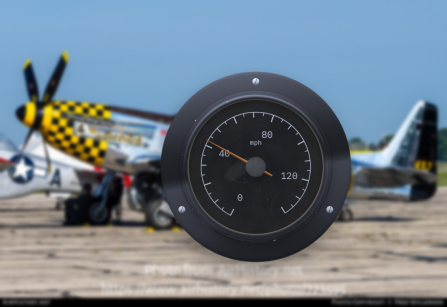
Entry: **42.5** mph
